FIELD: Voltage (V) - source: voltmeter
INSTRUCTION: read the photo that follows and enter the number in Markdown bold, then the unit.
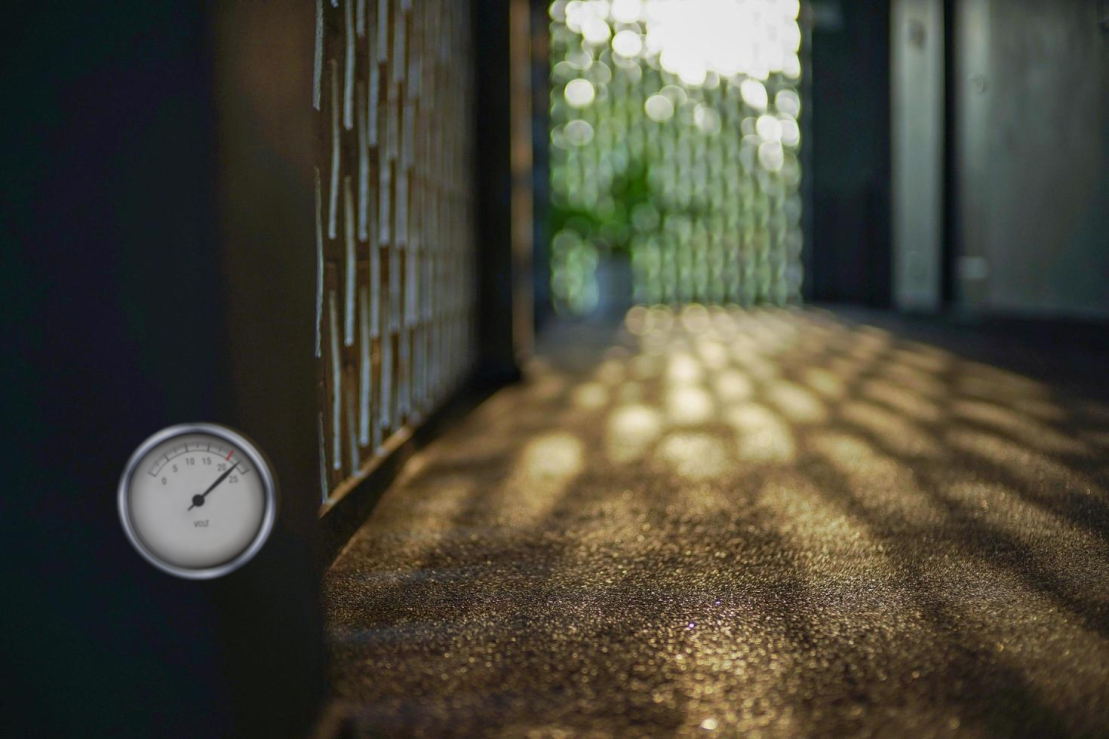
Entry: **22.5** V
